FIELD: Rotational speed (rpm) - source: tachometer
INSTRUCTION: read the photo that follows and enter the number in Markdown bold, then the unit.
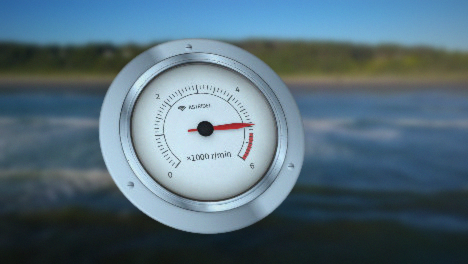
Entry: **5000** rpm
